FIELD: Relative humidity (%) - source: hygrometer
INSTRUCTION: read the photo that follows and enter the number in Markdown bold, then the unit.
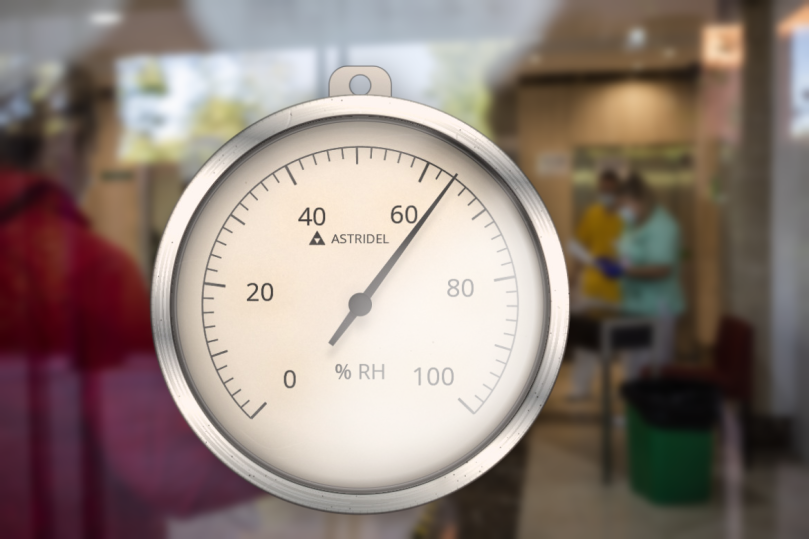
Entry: **64** %
